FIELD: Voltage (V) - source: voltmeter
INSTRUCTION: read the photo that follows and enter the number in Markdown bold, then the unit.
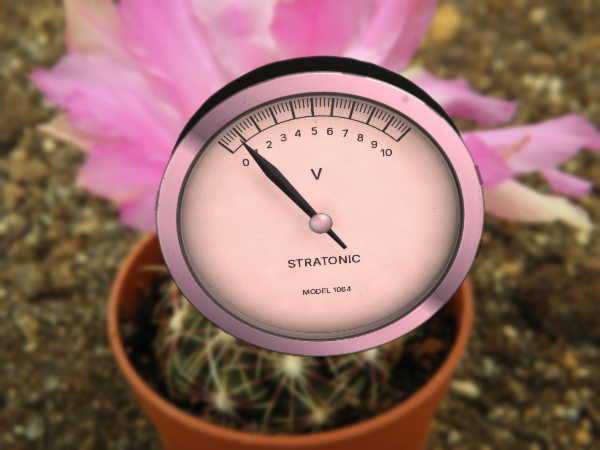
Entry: **1** V
